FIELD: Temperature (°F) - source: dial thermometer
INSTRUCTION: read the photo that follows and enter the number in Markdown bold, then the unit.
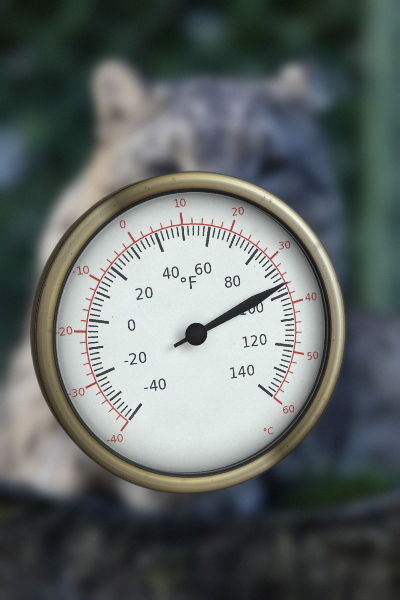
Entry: **96** °F
